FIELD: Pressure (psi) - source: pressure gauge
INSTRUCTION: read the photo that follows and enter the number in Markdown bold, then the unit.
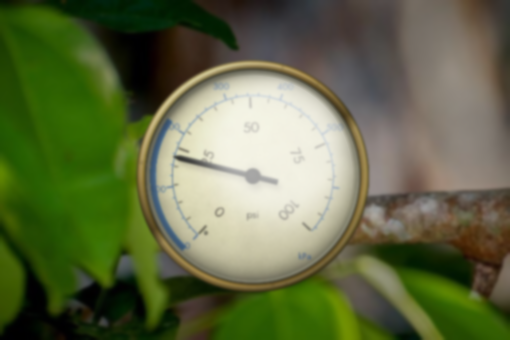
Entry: **22.5** psi
